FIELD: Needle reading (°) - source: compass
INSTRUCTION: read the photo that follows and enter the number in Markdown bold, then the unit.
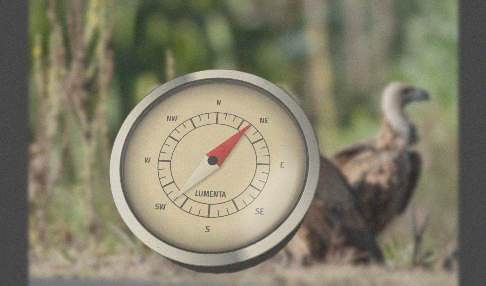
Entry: **40** °
